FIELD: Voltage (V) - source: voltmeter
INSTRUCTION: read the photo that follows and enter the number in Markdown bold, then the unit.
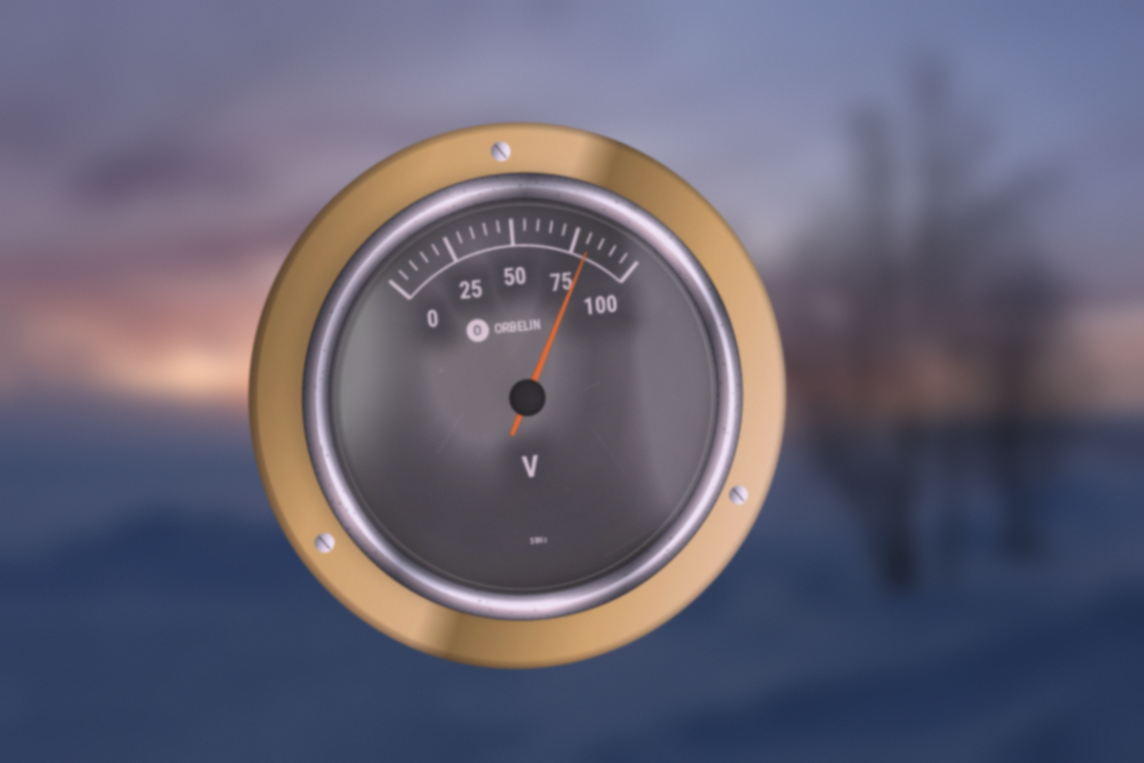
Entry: **80** V
